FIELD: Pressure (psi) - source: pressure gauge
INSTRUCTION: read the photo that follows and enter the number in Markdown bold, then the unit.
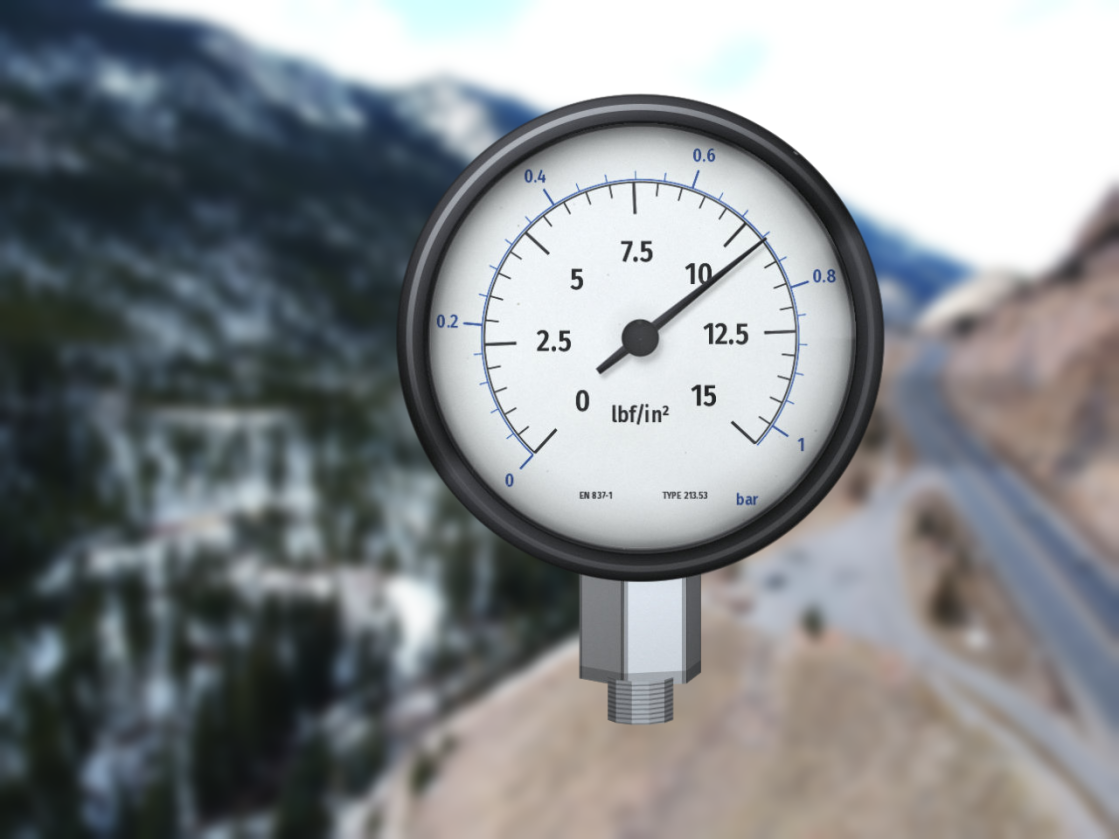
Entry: **10.5** psi
